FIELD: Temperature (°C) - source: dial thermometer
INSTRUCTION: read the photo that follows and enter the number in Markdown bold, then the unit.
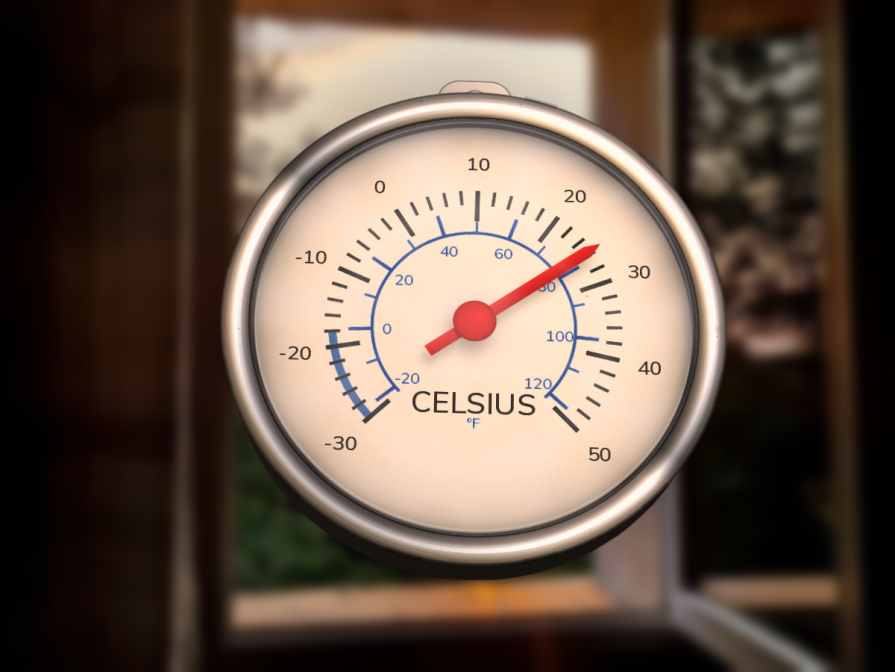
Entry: **26** °C
